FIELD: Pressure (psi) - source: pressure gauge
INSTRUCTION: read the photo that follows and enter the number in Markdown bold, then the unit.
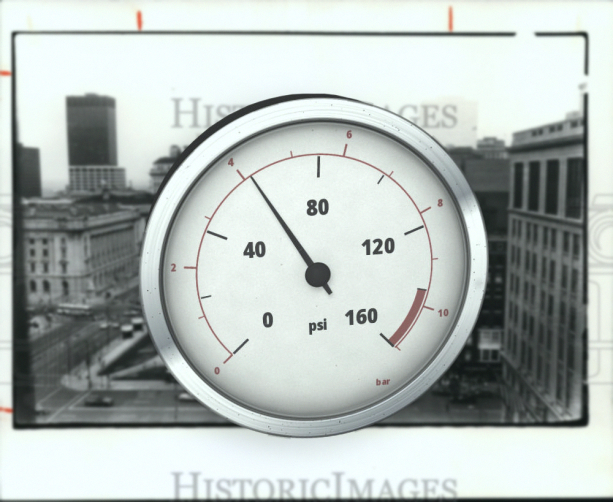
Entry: **60** psi
